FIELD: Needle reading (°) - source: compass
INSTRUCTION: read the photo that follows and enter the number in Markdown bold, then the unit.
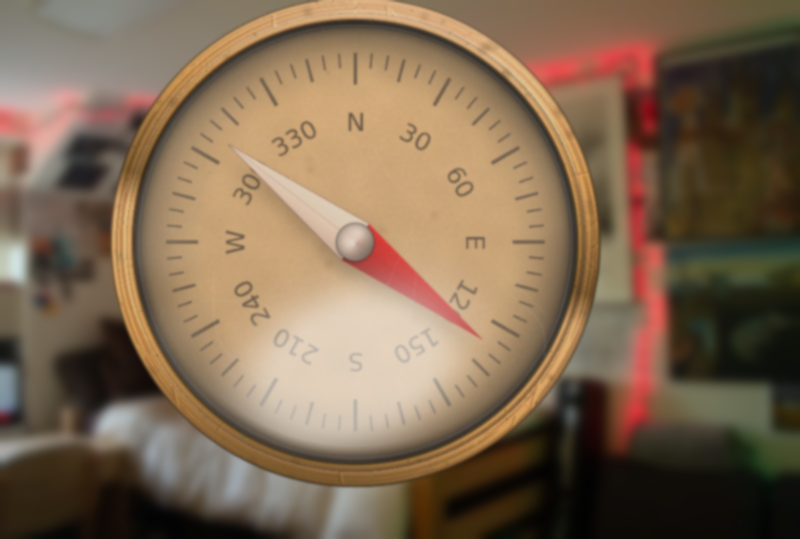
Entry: **127.5** °
